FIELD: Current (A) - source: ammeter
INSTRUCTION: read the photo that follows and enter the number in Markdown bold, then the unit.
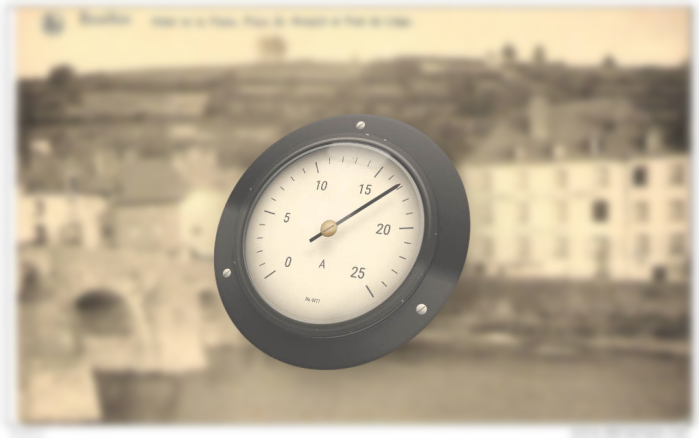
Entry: **17** A
